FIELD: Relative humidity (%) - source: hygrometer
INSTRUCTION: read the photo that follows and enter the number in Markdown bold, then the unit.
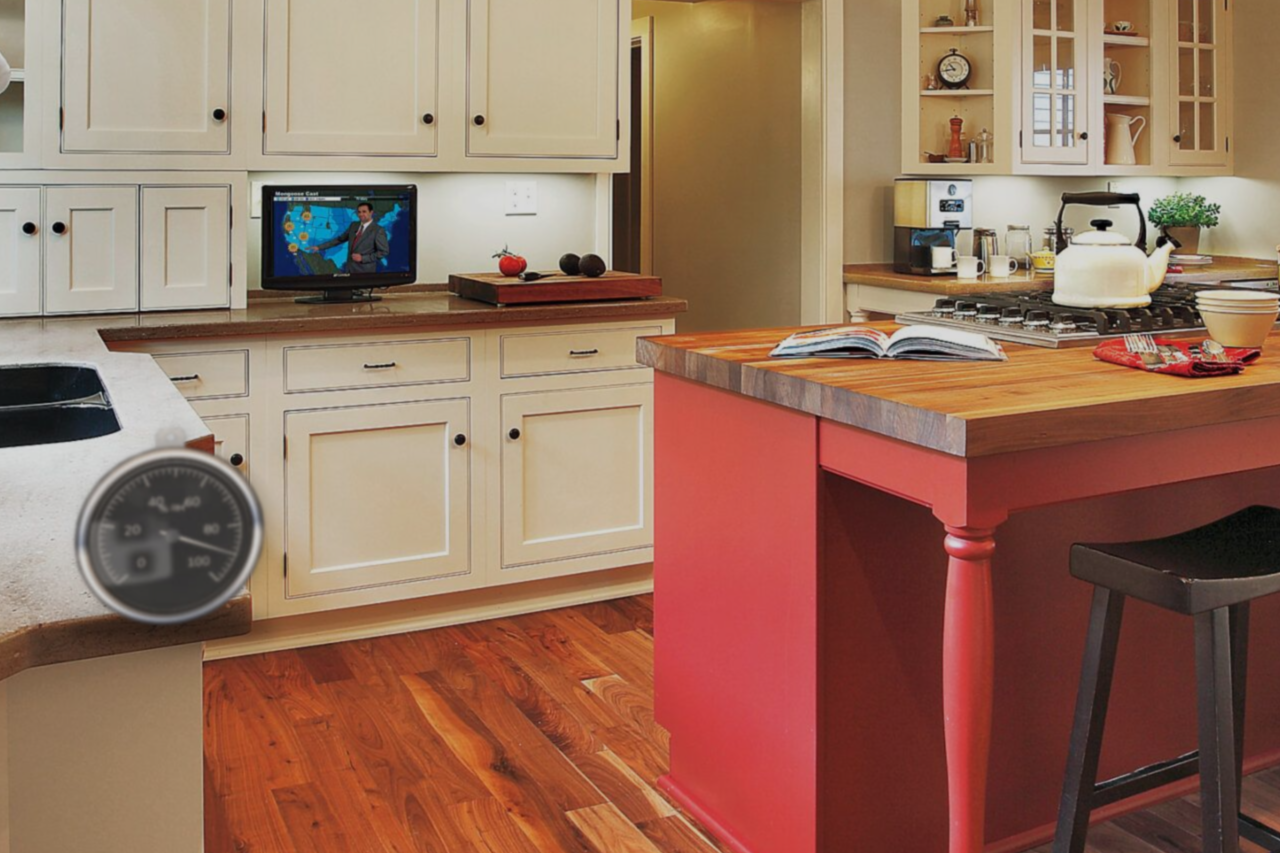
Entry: **90** %
